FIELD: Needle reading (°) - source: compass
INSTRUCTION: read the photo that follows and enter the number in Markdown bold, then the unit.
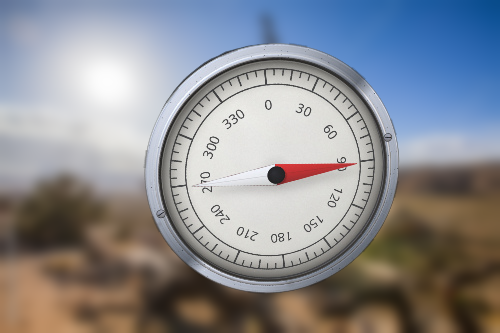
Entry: **90** °
